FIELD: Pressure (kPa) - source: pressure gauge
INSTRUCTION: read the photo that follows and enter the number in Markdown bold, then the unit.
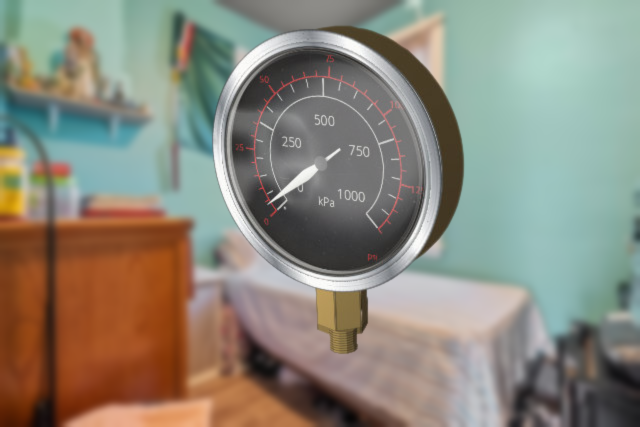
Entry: **25** kPa
